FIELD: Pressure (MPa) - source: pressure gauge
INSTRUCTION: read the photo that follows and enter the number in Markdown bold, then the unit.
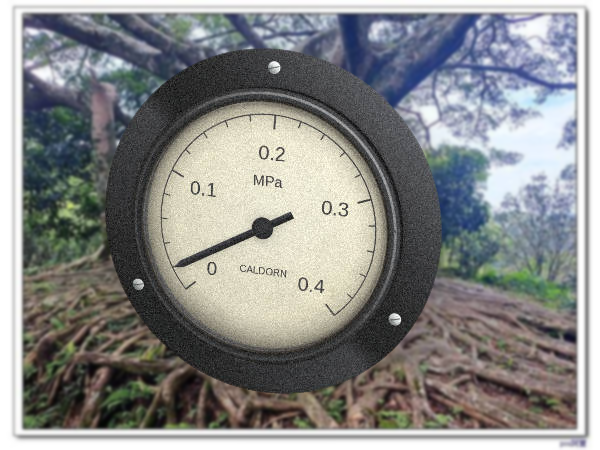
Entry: **0.02** MPa
